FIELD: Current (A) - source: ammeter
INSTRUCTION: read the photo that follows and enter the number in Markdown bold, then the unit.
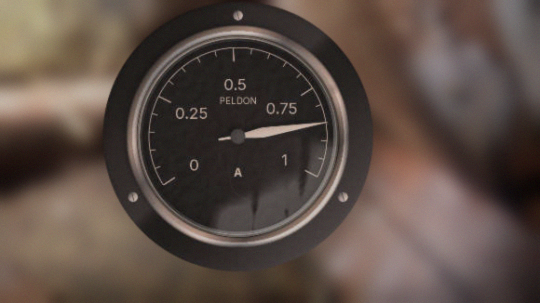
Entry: **0.85** A
